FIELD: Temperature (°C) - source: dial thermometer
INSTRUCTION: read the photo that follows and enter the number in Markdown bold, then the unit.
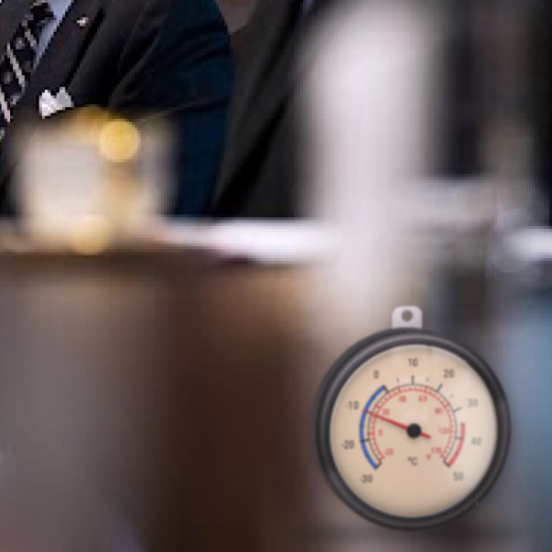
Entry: **-10** °C
